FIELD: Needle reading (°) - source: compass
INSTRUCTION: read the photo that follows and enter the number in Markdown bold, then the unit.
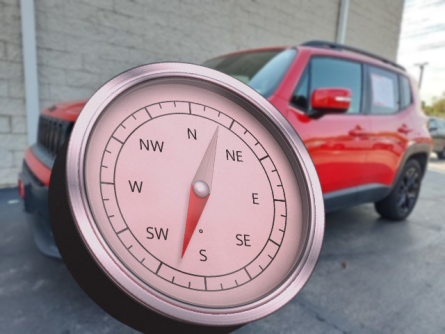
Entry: **200** °
